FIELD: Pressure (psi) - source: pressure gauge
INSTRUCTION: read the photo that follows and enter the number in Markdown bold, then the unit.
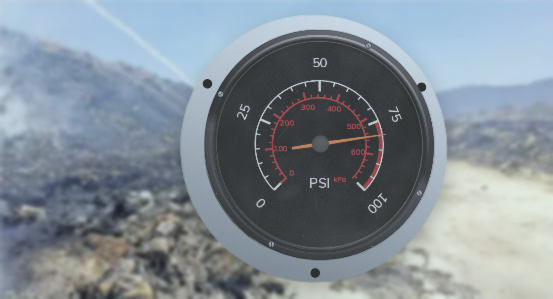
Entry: **80** psi
